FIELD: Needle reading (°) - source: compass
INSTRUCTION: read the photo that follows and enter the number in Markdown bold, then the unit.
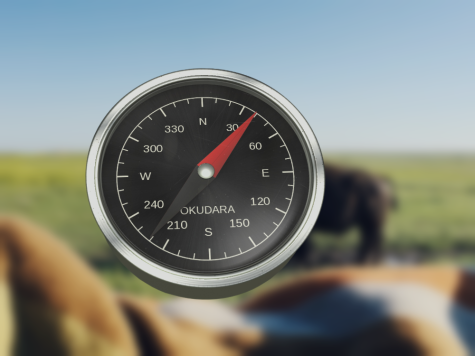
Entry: **40** °
